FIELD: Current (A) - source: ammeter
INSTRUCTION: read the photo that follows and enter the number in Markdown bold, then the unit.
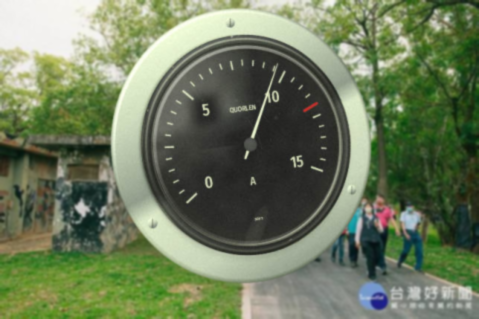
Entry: **9.5** A
